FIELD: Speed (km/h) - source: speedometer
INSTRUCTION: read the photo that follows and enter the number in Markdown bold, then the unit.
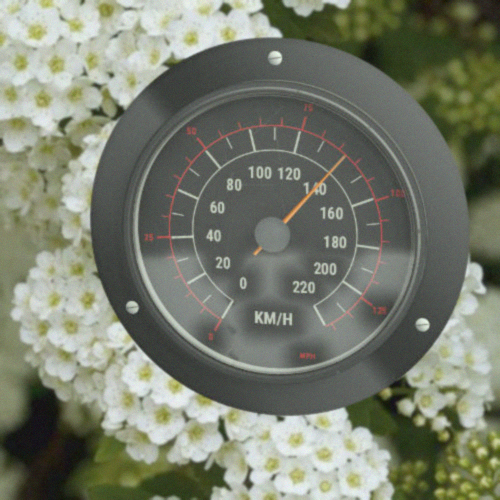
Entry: **140** km/h
